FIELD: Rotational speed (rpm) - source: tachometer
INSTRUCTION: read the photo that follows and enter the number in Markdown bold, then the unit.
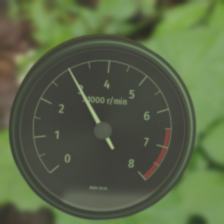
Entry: **3000** rpm
